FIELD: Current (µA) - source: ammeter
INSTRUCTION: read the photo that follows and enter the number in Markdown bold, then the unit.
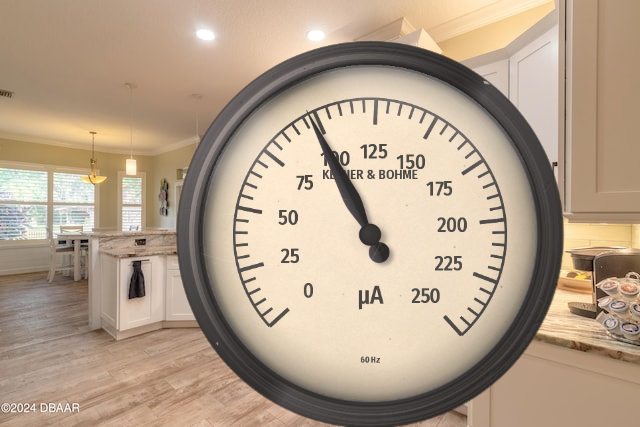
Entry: **97.5** µA
